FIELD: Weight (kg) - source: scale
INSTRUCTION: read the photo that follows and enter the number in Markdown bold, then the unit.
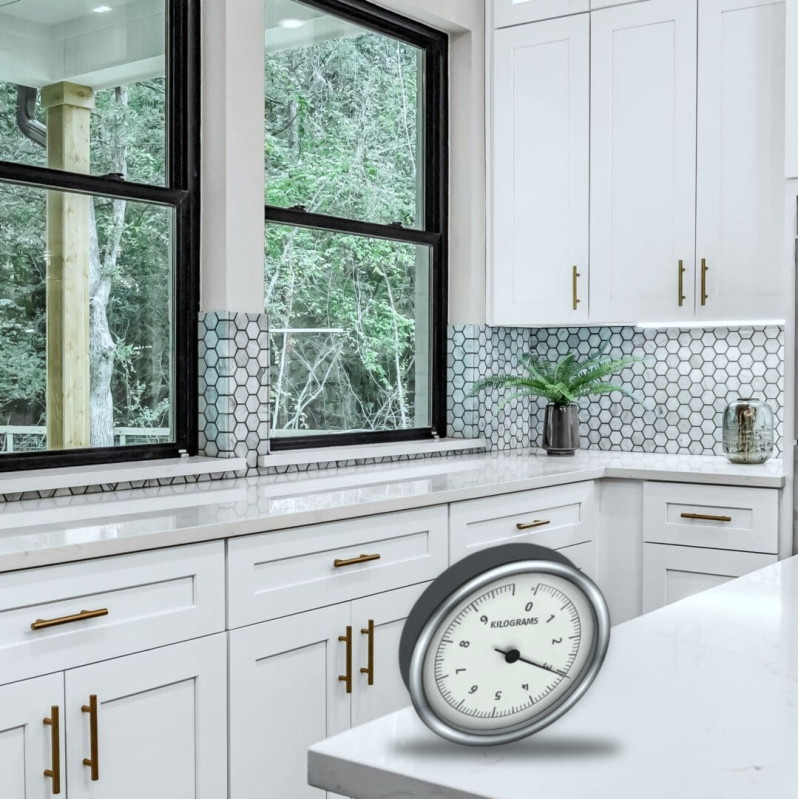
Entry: **3** kg
